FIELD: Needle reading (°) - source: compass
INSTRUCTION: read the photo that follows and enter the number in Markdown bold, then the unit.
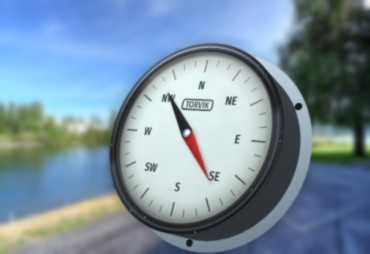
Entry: **140** °
